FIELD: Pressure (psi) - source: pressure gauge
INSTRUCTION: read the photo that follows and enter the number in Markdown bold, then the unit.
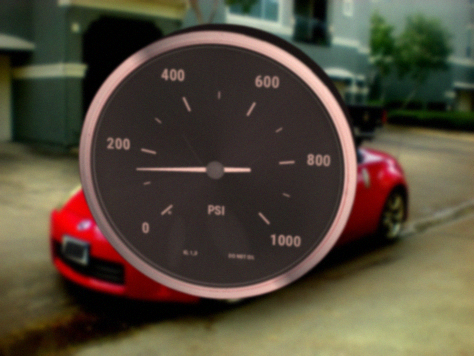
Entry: **150** psi
